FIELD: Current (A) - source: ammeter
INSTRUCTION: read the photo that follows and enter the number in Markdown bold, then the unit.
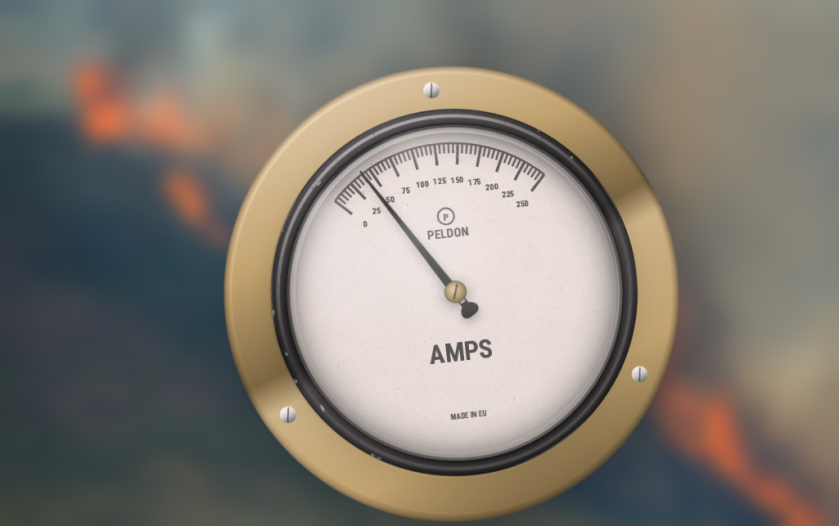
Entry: **40** A
